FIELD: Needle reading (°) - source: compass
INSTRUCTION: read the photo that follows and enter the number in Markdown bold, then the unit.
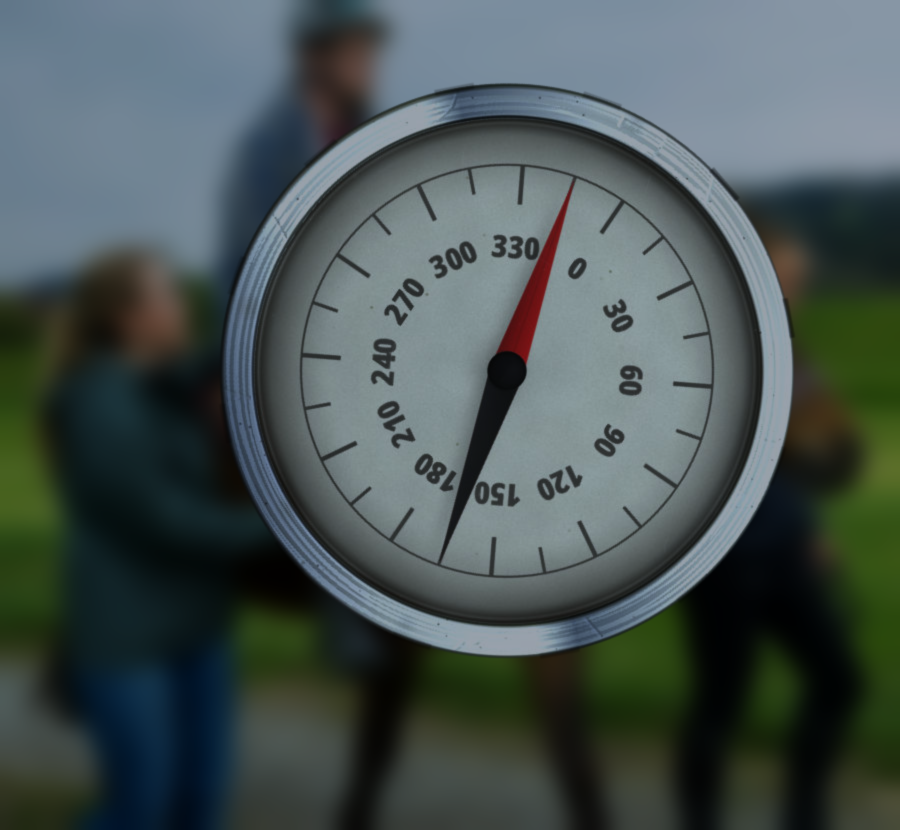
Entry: **345** °
